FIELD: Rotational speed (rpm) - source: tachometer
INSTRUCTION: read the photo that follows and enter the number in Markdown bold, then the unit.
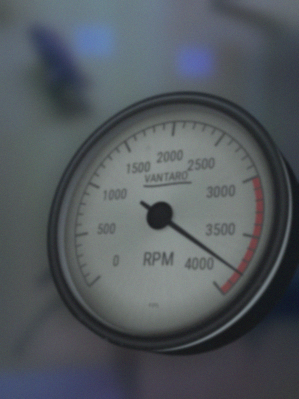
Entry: **3800** rpm
